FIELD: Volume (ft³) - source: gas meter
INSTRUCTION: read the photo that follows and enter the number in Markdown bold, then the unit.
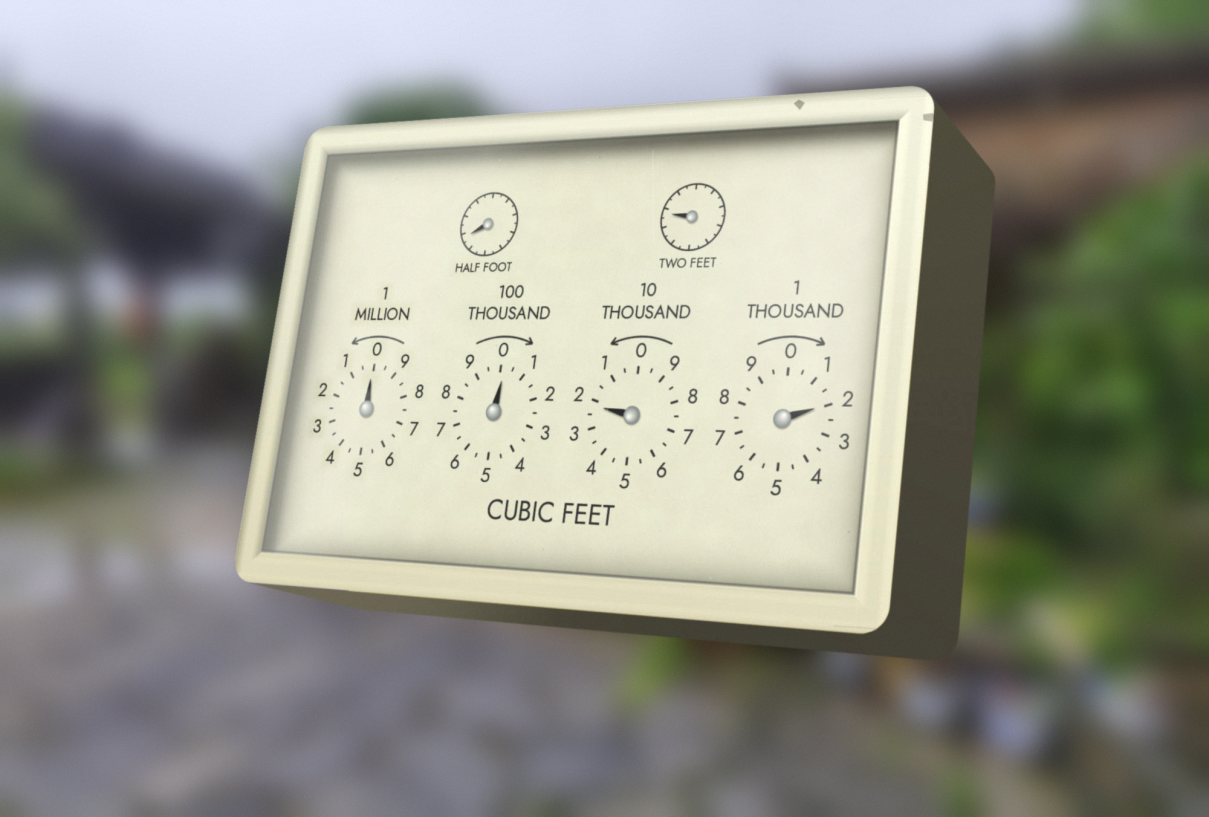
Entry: **2200** ft³
